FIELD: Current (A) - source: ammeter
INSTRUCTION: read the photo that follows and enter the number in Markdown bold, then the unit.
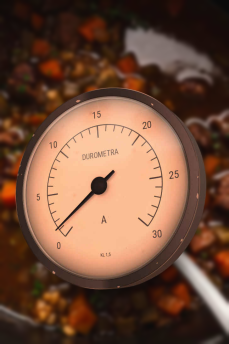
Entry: **1** A
